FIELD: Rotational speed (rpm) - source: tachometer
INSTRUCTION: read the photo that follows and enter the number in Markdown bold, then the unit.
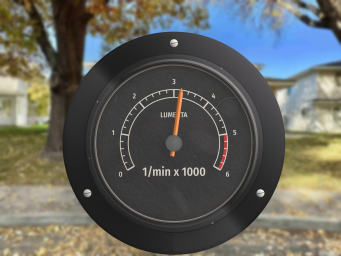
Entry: **3200** rpm
